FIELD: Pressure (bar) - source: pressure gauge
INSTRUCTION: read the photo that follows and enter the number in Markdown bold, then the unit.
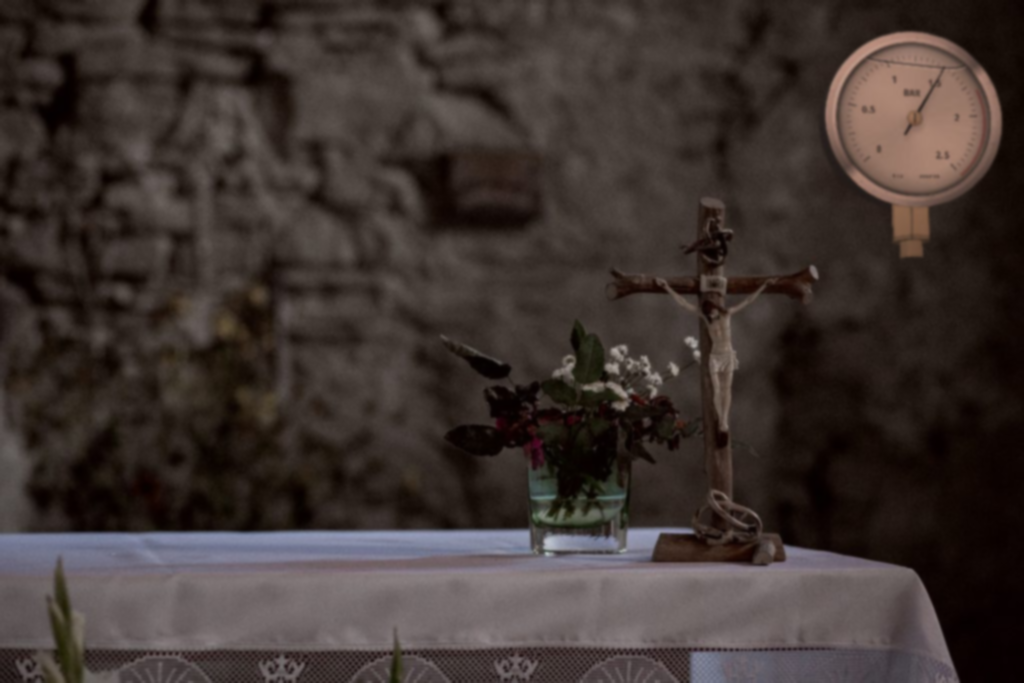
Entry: **1.5** bar
